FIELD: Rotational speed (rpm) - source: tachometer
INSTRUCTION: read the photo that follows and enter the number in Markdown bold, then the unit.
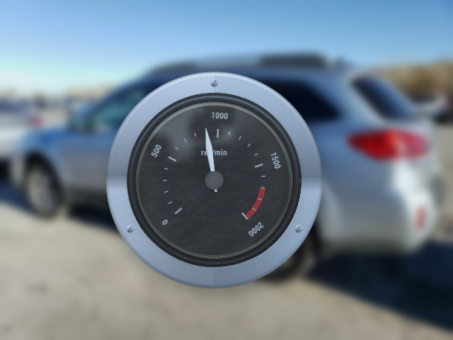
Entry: **900** rpm
